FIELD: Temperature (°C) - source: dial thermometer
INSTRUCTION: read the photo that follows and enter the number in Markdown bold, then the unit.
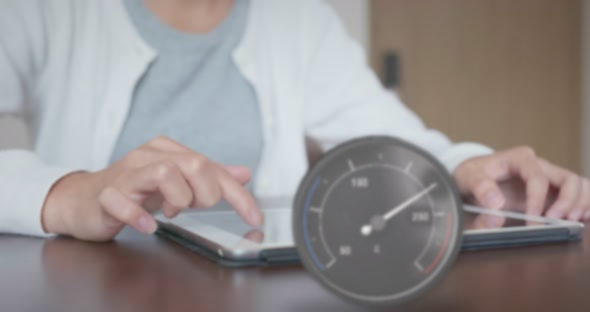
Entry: **225** °C
